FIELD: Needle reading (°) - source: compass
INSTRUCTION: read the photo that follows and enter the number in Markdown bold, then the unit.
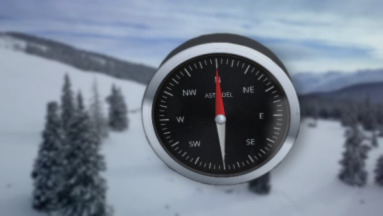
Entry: **0** °
